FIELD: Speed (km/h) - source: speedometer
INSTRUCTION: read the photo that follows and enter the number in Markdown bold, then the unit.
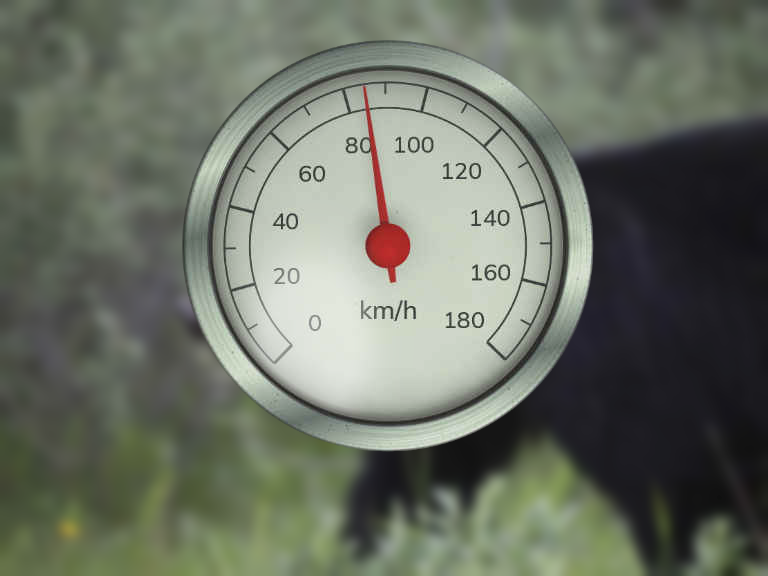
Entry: **85** km/h
